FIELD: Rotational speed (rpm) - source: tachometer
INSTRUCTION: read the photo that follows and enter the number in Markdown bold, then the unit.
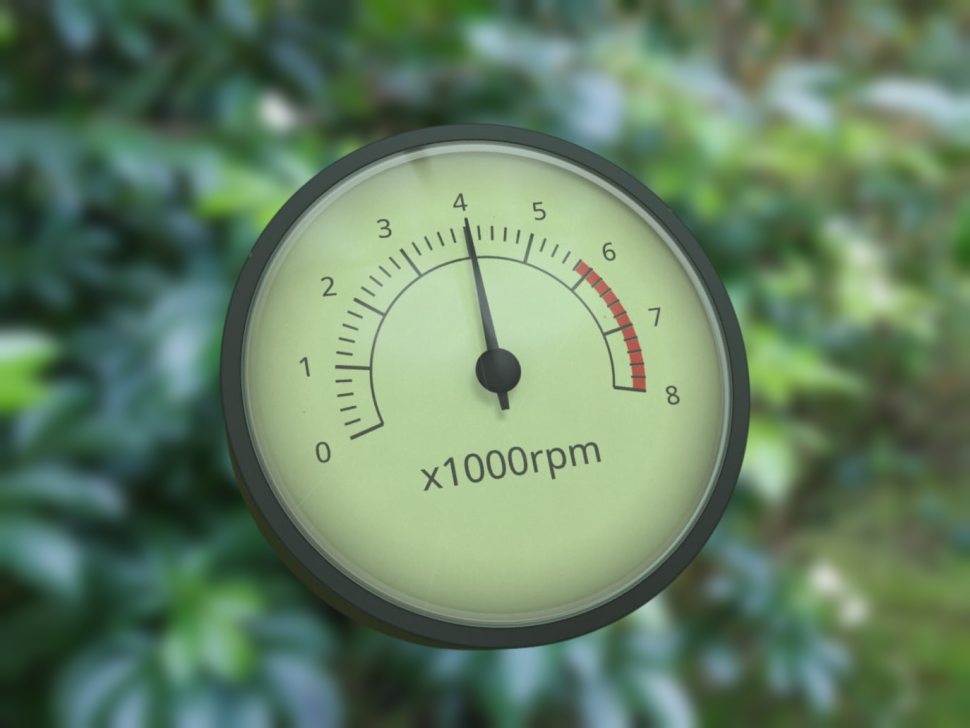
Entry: **4000** rpm
